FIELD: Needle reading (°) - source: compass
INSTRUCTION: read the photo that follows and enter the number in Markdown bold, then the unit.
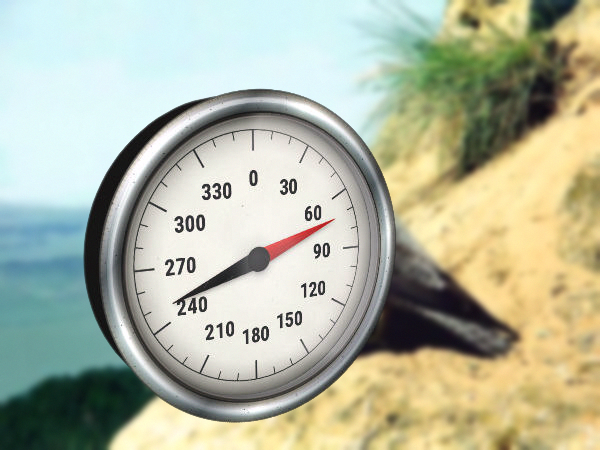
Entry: **70** °
